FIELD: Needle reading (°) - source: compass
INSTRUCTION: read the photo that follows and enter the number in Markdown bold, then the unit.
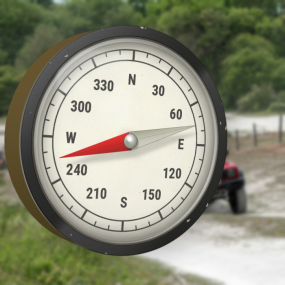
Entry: **255** °
